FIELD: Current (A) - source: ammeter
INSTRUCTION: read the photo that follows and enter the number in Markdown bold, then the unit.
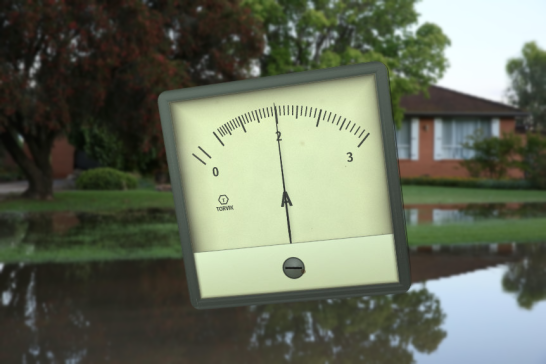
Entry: **2** A
